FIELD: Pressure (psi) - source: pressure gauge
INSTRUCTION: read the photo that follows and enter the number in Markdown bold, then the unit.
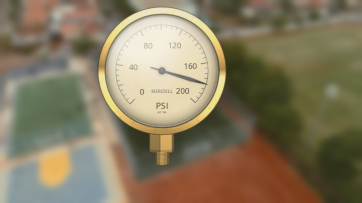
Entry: **180** psi
